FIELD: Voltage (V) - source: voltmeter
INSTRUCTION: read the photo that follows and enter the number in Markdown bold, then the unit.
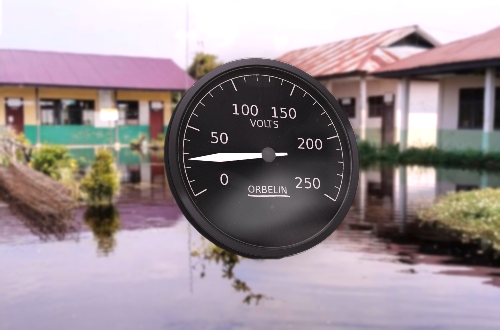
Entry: **25** V
